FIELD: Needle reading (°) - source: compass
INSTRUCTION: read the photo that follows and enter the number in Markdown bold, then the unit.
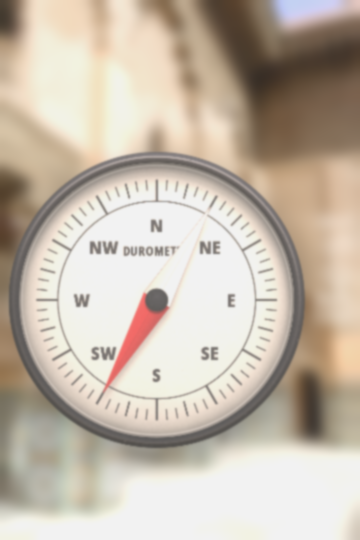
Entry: **210** °
